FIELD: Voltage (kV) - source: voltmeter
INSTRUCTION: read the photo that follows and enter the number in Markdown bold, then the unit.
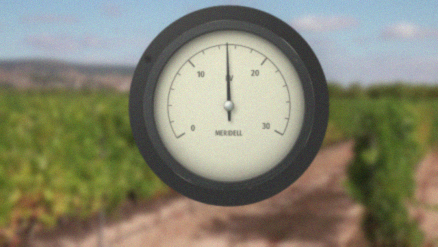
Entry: **15** kV
